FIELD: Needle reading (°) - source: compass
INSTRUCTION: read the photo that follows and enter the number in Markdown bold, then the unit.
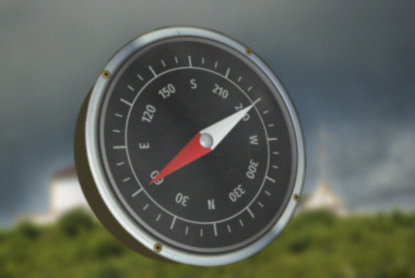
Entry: **60** °
